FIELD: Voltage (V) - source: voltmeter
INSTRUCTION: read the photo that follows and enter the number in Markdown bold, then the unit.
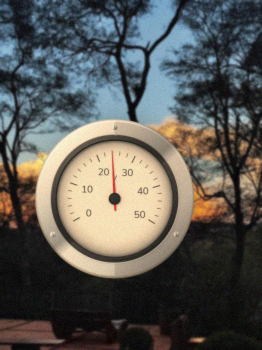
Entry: **24** V
